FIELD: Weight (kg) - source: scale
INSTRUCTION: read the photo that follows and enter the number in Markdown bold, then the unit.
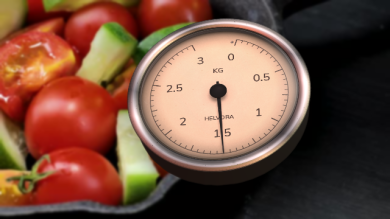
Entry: **1.5** kg
